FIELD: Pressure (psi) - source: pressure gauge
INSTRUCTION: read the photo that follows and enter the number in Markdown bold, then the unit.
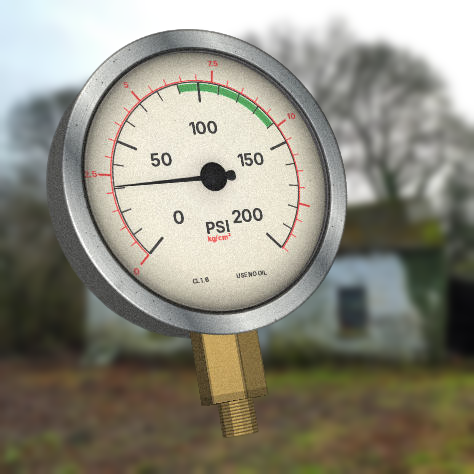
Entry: **30** psi
